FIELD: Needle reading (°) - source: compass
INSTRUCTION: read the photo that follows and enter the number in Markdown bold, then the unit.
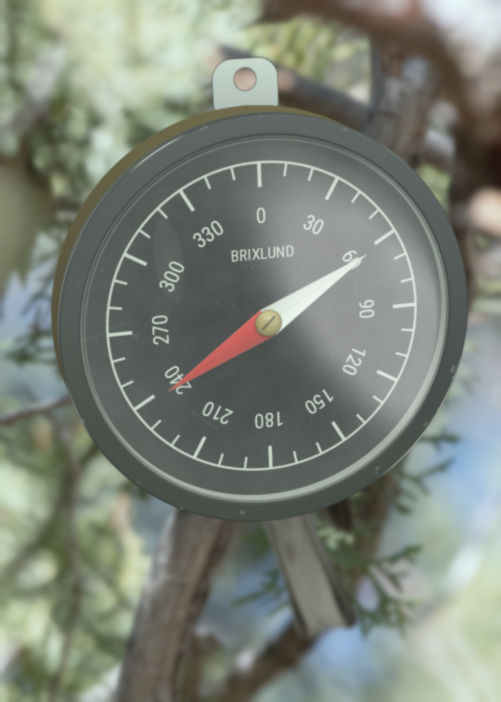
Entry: **240** °
